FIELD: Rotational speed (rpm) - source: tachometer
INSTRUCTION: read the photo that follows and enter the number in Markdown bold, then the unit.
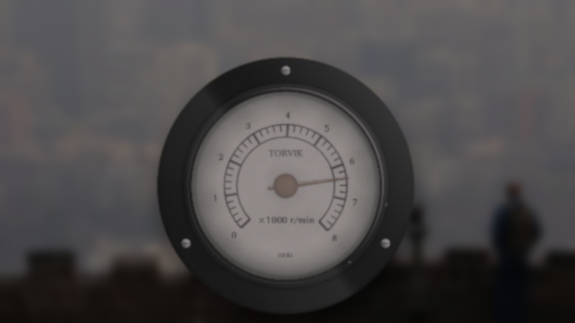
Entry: **6400** rpm
